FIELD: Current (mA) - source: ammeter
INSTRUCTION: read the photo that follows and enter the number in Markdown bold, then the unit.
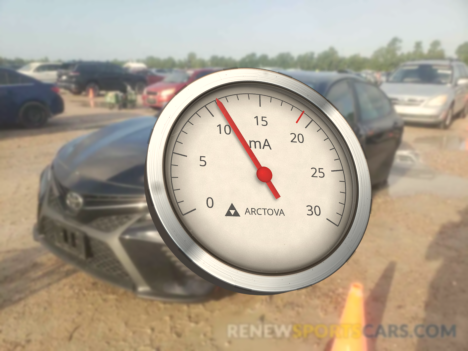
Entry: **11** mA
